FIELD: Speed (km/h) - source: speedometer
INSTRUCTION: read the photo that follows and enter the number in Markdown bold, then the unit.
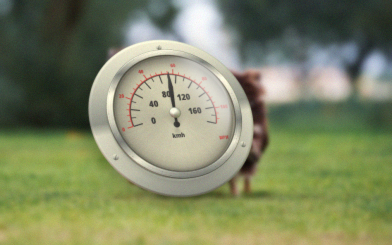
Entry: **90** km/h
